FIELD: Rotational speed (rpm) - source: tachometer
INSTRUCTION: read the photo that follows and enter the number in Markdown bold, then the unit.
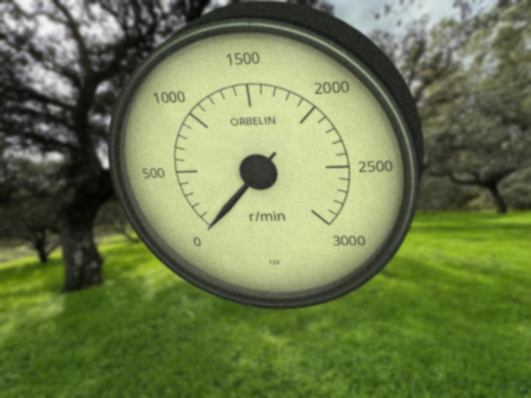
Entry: **0** rpm
